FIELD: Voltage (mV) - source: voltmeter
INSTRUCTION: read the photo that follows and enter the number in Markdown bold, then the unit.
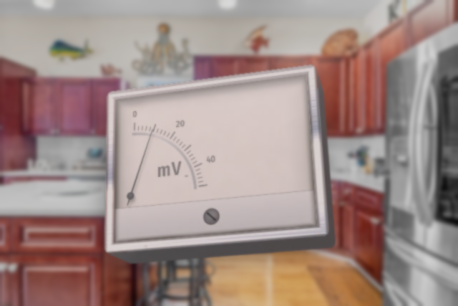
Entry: **10** mV
